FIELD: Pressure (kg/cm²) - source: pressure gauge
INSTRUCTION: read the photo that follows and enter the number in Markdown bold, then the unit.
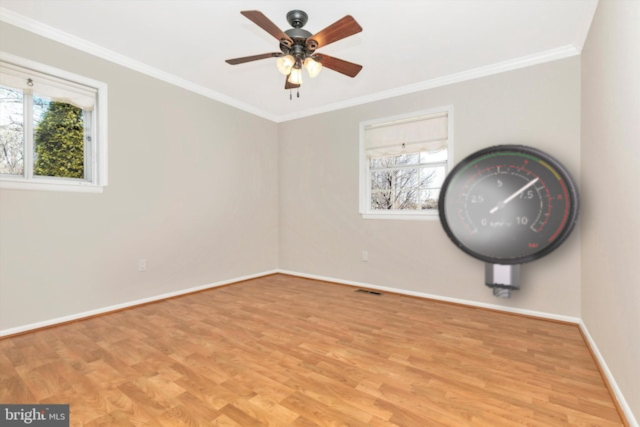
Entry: **7** kg/cm²
